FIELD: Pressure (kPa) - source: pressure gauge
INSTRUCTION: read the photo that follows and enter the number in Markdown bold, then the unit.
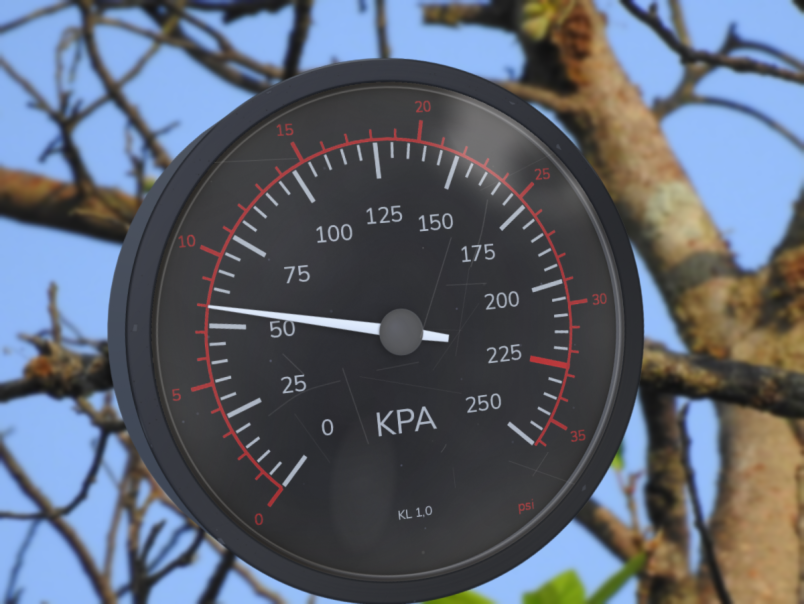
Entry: **55** kPa
